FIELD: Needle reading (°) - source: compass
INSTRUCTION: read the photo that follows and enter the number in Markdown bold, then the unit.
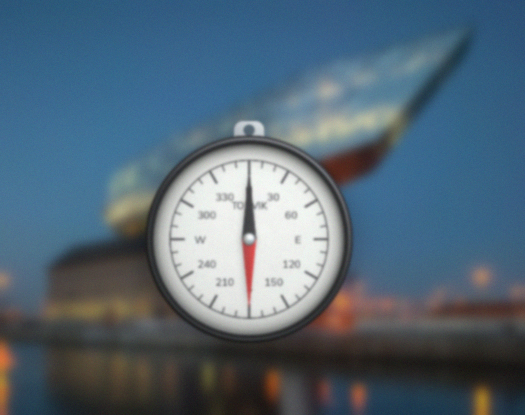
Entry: **180** °
